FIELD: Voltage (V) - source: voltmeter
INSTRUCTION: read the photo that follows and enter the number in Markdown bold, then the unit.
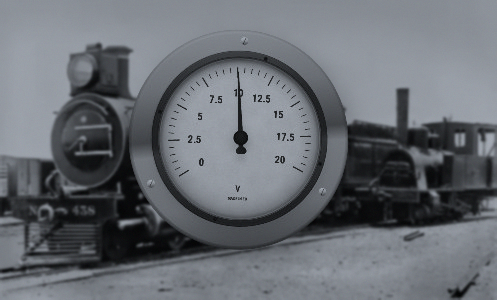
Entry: **10** V
